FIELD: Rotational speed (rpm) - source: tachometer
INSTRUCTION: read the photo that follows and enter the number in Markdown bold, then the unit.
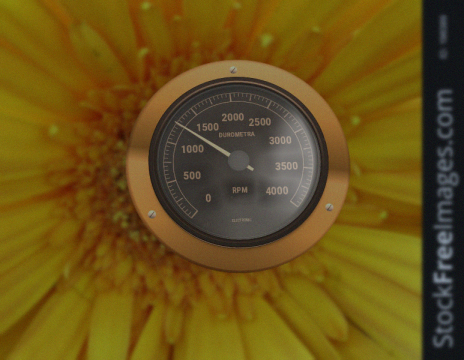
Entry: **1250** rpm
